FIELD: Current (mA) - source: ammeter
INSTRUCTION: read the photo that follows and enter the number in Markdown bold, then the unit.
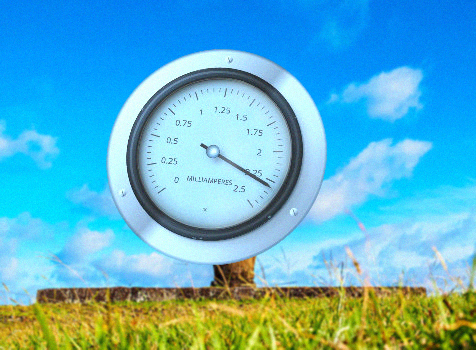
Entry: **2.3** mA
